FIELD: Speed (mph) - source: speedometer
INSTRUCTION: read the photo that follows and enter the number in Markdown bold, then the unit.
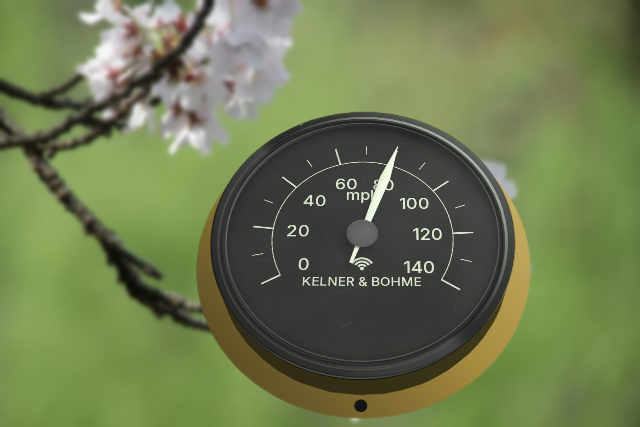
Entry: **80** mph
